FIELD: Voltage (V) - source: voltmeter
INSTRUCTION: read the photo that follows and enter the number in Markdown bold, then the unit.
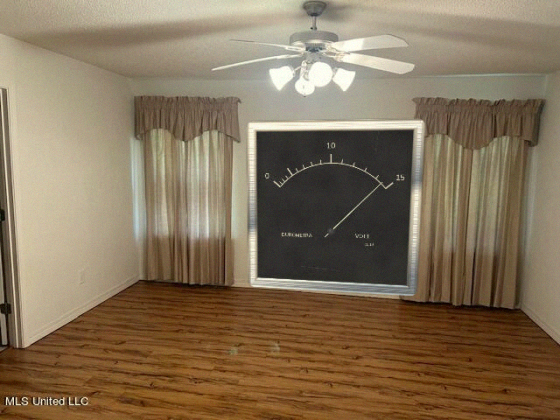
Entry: **14.5** V
